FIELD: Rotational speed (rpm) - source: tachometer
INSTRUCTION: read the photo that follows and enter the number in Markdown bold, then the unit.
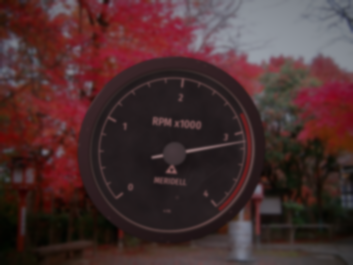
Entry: **3100** rpm
